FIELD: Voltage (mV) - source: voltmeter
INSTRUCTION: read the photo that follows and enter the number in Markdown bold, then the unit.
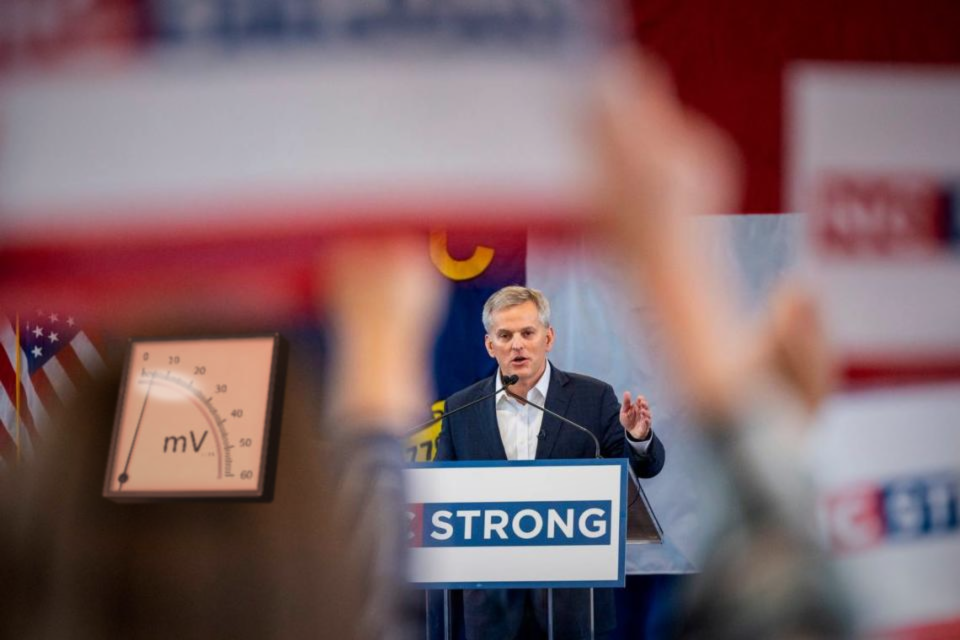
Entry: **5** mV
